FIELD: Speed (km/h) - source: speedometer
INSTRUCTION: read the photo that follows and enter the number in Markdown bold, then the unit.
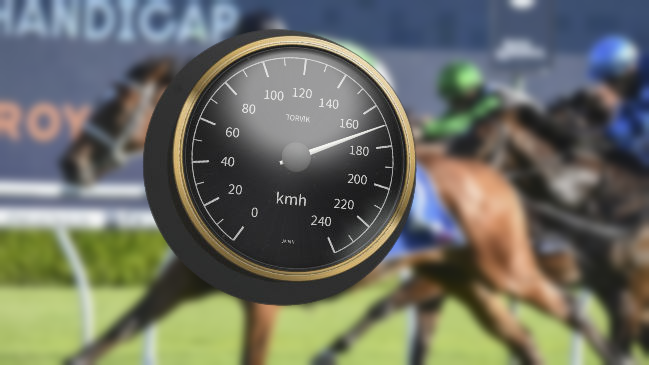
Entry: **170** km/h
